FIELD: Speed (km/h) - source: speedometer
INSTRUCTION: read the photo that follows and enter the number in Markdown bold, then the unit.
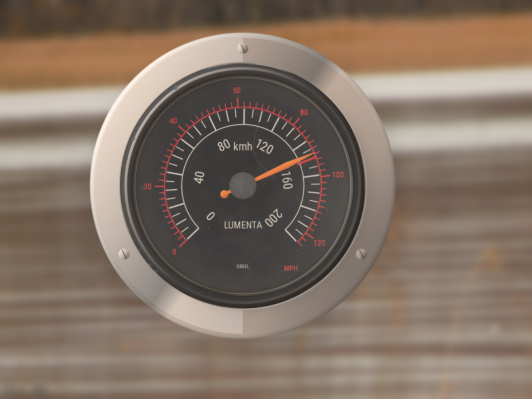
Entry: **147.5** km/h
